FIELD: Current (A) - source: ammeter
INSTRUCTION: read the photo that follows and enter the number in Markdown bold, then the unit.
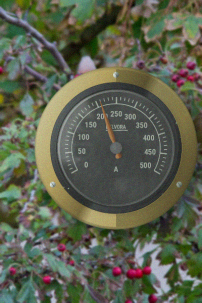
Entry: **210** A
